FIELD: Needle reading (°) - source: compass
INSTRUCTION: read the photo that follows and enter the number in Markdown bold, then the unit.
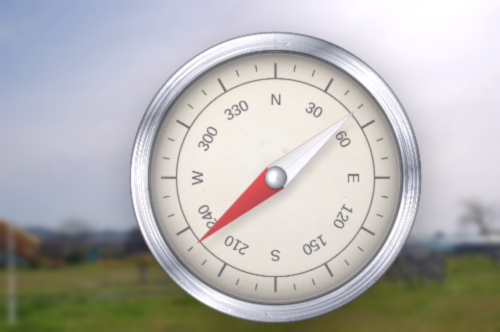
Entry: **230** °
